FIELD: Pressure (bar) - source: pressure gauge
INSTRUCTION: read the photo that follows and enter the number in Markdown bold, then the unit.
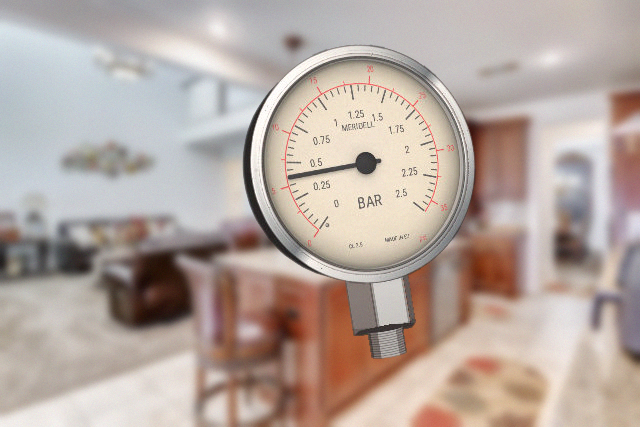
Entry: **0.4** bar
